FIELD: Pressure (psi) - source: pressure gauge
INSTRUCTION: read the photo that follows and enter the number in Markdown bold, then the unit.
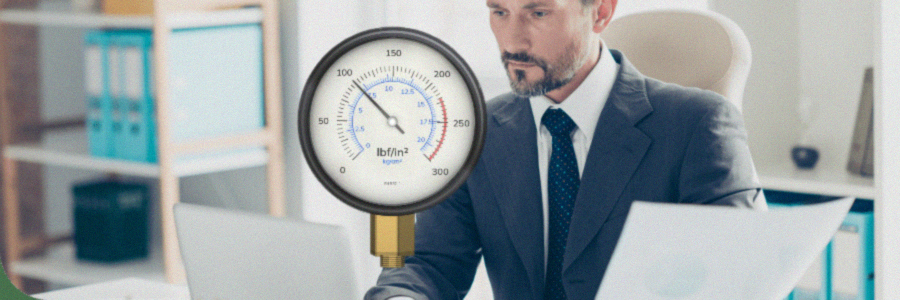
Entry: **100** psi
